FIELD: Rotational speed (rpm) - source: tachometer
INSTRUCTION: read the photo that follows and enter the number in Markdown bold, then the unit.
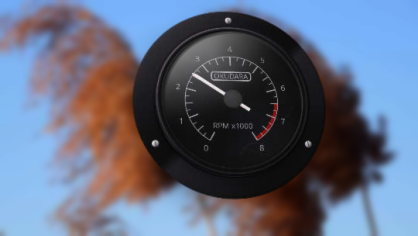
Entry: **2500** rpm
